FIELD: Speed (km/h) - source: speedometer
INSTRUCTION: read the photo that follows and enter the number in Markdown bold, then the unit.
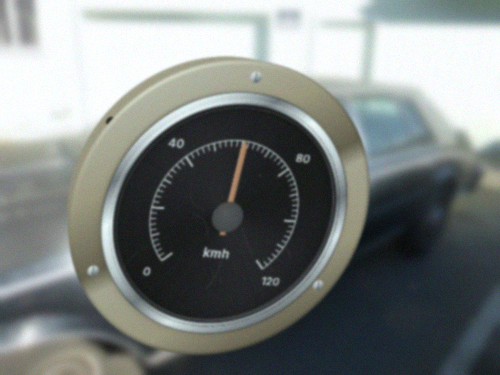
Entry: **60** km/h
